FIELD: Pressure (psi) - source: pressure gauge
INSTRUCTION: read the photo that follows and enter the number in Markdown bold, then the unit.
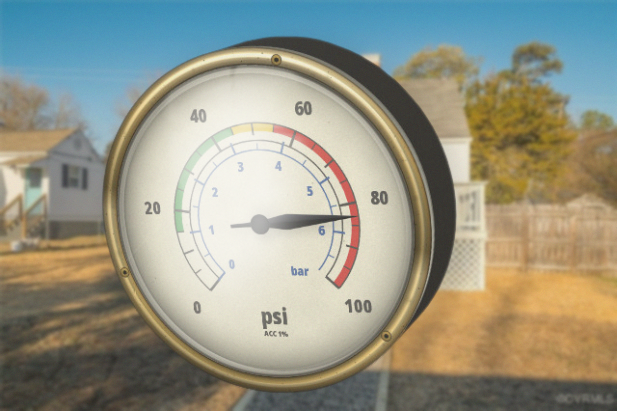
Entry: **82.5** psi
